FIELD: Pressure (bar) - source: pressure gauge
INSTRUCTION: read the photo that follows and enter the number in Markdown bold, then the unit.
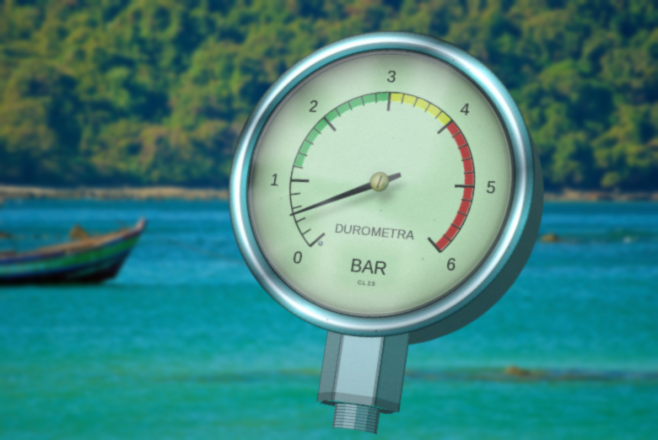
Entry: **0.5** bar
